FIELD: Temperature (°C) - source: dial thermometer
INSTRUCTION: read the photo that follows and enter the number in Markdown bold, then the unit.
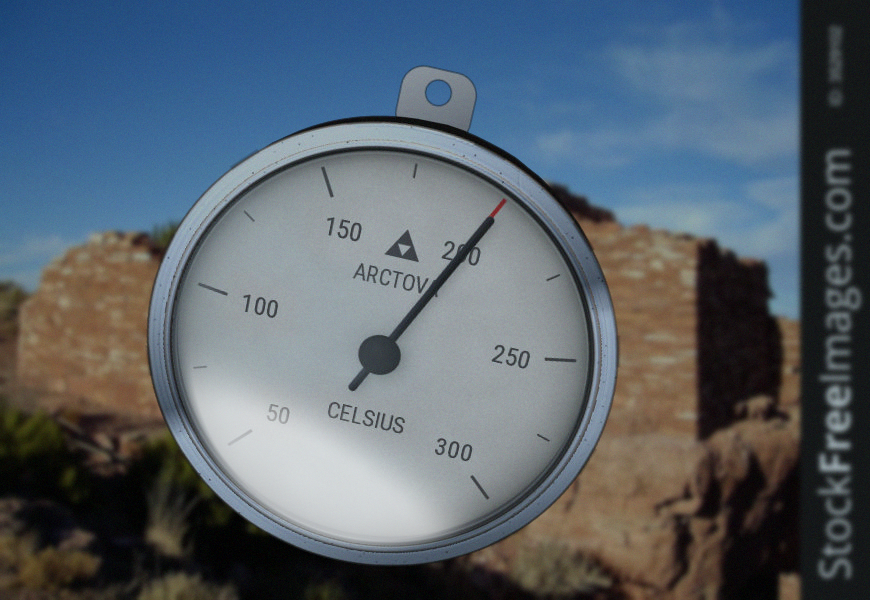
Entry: **200** °C
